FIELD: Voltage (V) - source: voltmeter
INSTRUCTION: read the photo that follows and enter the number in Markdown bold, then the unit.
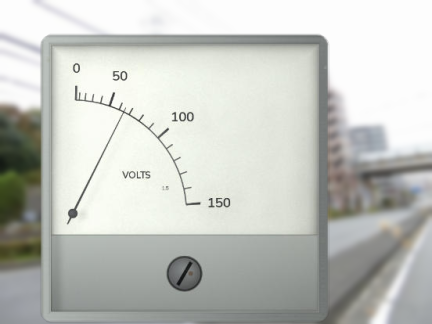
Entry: **65** V
